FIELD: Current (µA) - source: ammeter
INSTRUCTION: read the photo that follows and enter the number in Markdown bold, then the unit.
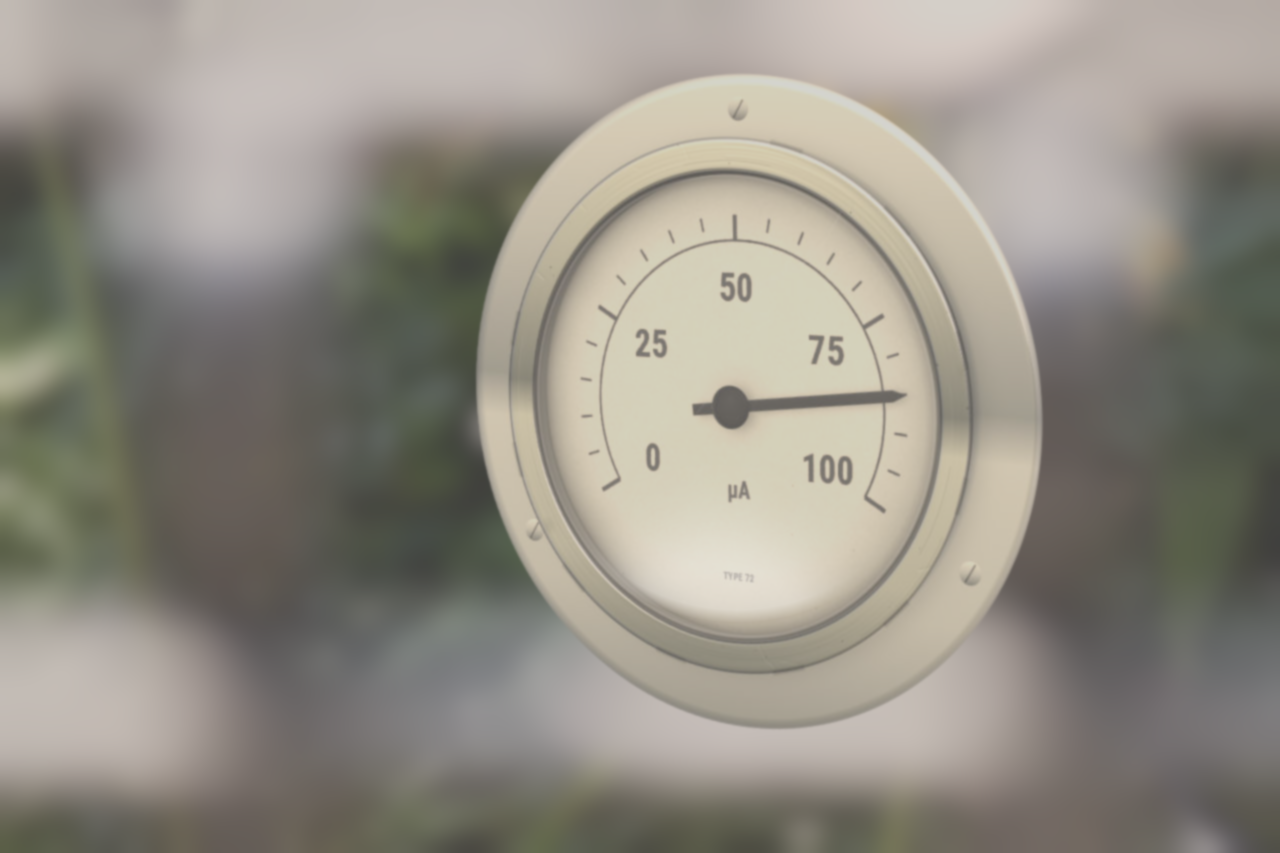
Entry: **85** µA
